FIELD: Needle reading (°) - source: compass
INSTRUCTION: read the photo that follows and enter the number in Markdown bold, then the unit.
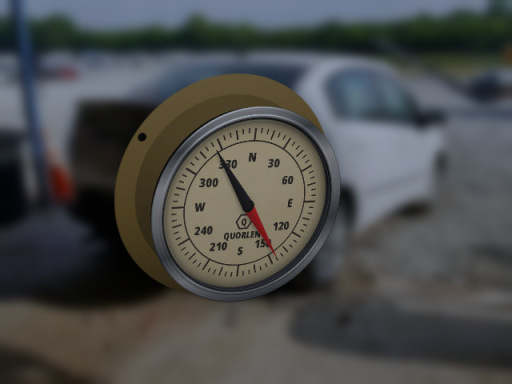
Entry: **145** °
